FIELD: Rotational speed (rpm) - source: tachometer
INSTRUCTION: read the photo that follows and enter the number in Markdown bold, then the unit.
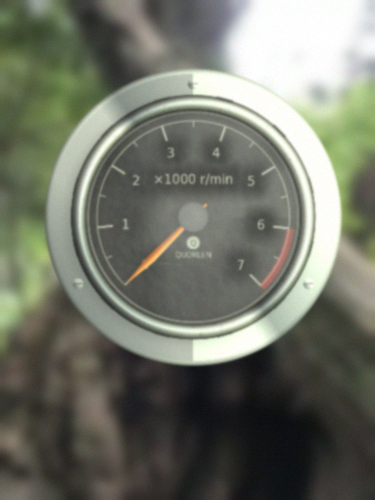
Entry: **0** rpm
